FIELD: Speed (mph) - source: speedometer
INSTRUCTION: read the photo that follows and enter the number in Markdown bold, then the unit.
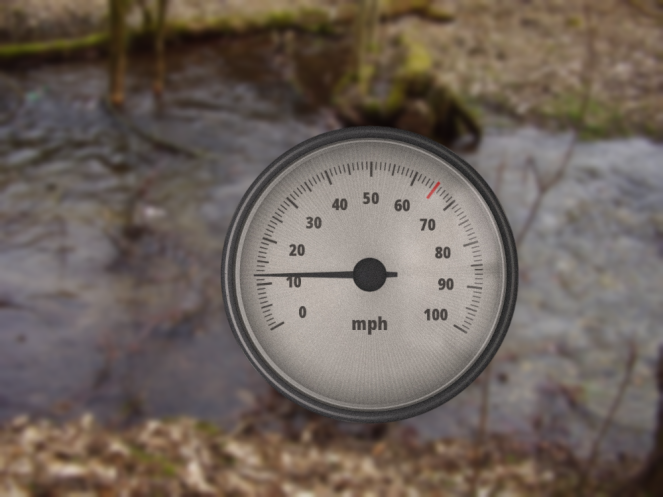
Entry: **12** mph
